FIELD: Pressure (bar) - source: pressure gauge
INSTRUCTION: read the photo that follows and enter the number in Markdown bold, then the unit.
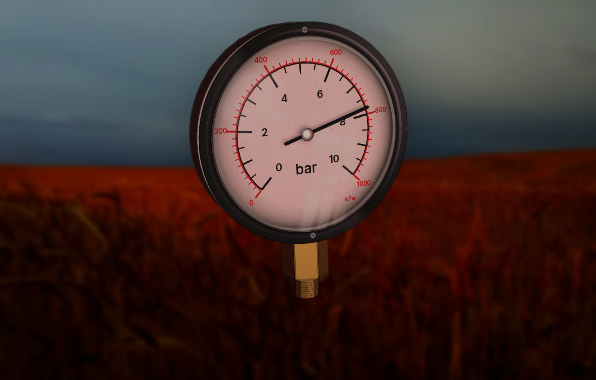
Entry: **7.75** bar
